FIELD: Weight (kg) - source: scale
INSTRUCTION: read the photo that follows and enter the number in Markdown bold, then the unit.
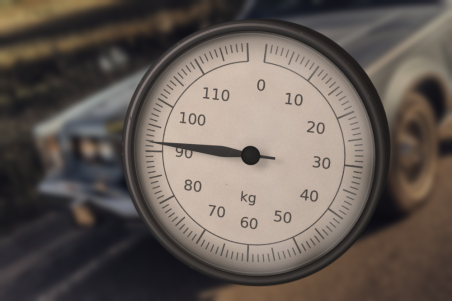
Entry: **92** kg
